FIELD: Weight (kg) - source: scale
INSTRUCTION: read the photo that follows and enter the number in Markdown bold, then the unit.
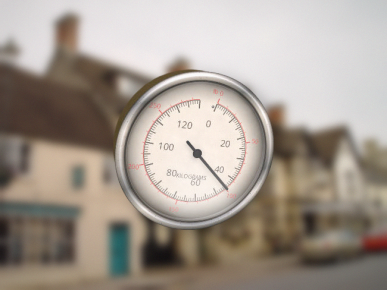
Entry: **45** kg
